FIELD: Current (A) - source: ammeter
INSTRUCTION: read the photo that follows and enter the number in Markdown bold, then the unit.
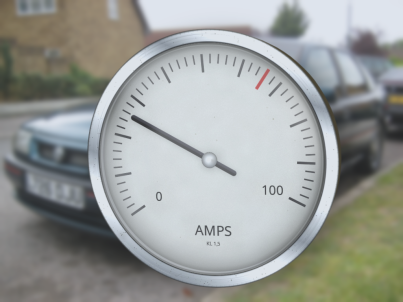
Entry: **26** A
